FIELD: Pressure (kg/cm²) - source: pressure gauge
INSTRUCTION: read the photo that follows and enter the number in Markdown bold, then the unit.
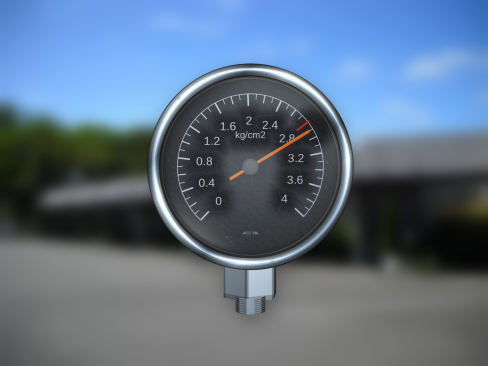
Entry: **2.9** kg/cm²
